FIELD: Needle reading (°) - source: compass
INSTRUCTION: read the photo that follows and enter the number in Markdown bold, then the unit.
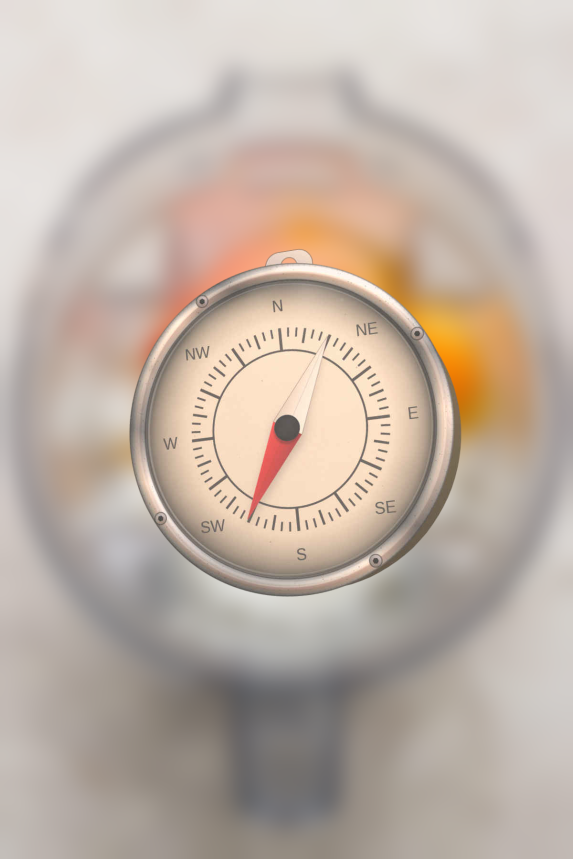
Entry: **210** °
